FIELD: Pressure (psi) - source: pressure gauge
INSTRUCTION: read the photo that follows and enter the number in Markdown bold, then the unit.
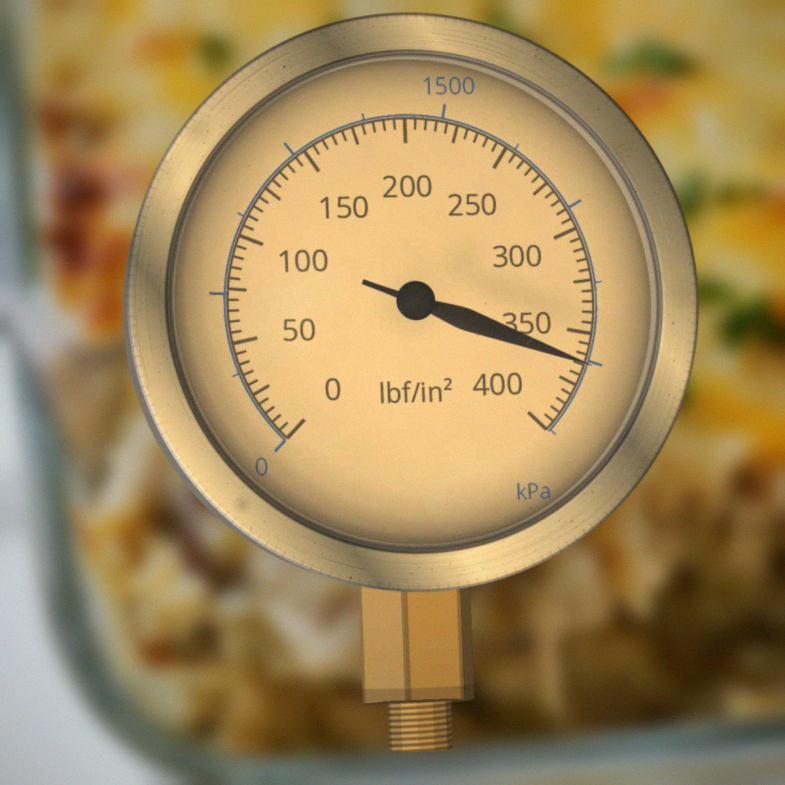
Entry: **365** psi
